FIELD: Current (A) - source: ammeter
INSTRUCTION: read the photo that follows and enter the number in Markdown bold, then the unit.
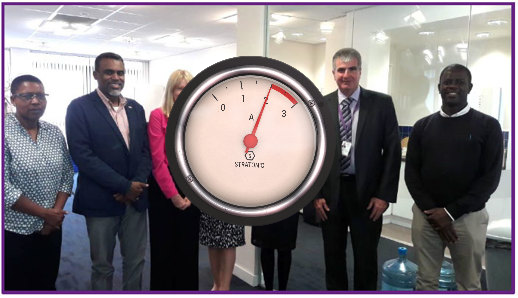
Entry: **2** A
